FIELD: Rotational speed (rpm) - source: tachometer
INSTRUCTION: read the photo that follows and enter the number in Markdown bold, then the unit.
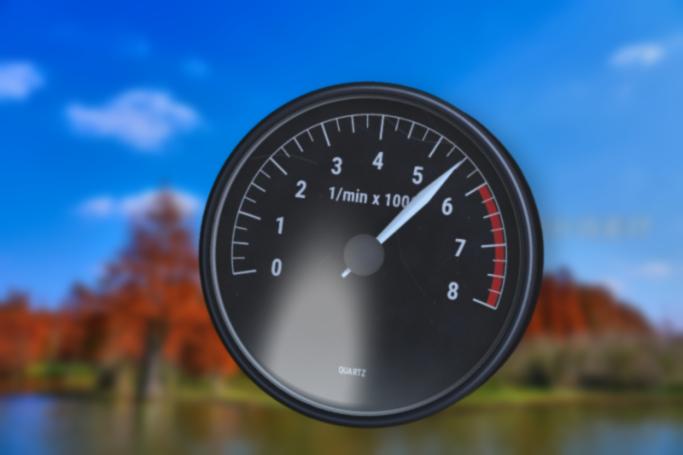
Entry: **5500** rpm
